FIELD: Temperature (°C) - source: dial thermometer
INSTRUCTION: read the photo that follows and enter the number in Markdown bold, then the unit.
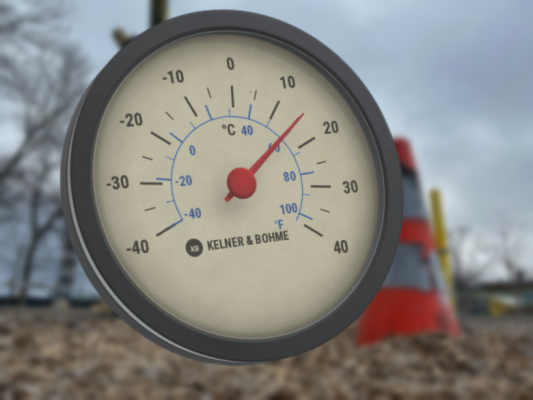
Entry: **15** °C
